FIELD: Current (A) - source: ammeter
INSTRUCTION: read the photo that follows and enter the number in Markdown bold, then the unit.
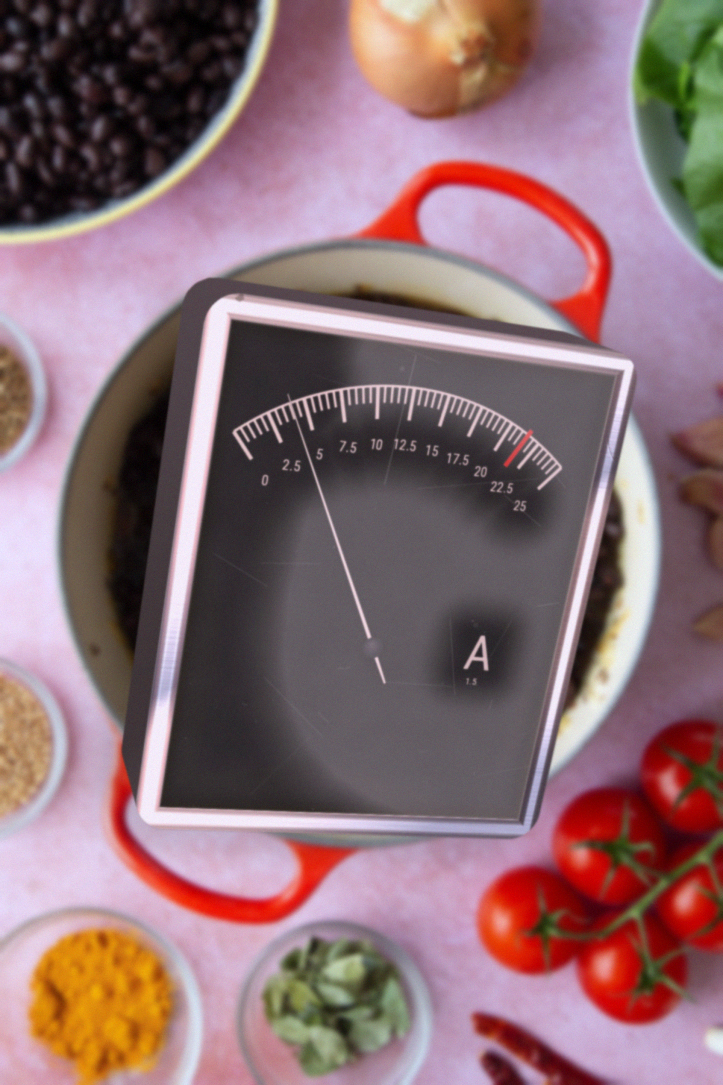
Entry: **4** A
